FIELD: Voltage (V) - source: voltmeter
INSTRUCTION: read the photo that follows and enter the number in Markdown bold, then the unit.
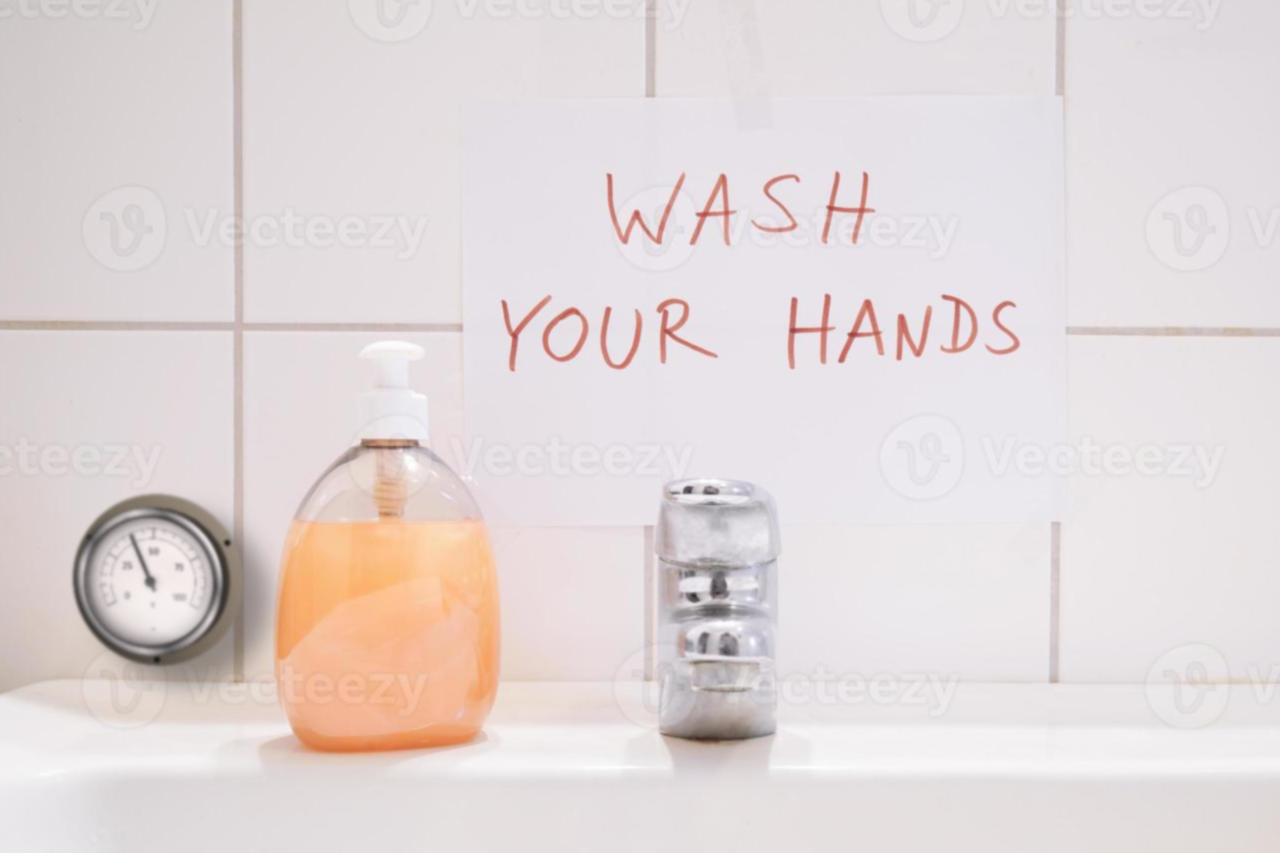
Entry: **40** V
